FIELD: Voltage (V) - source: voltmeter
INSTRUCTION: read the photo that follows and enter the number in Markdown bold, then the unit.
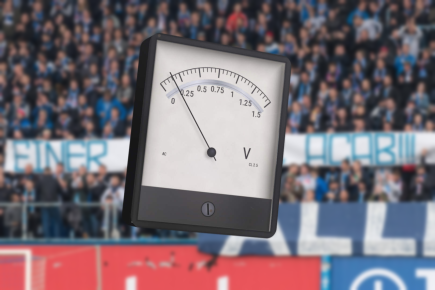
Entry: **0.15** V
